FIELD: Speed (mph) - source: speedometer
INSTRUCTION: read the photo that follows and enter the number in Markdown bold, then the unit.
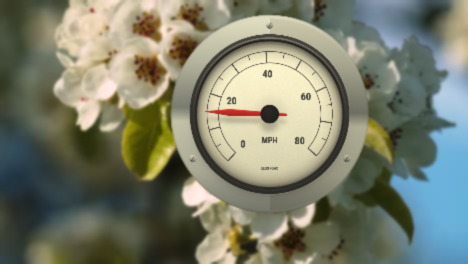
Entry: **15** mph
